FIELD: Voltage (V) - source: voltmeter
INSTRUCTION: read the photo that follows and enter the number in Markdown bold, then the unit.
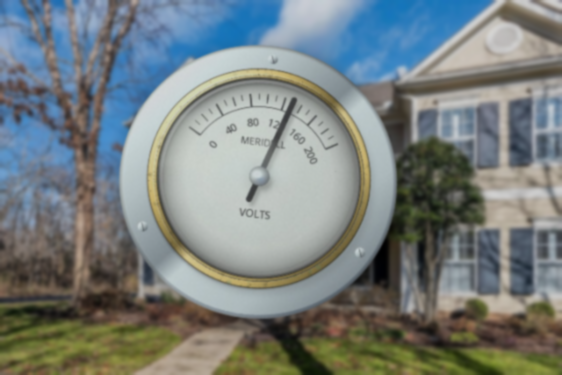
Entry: **130** V
